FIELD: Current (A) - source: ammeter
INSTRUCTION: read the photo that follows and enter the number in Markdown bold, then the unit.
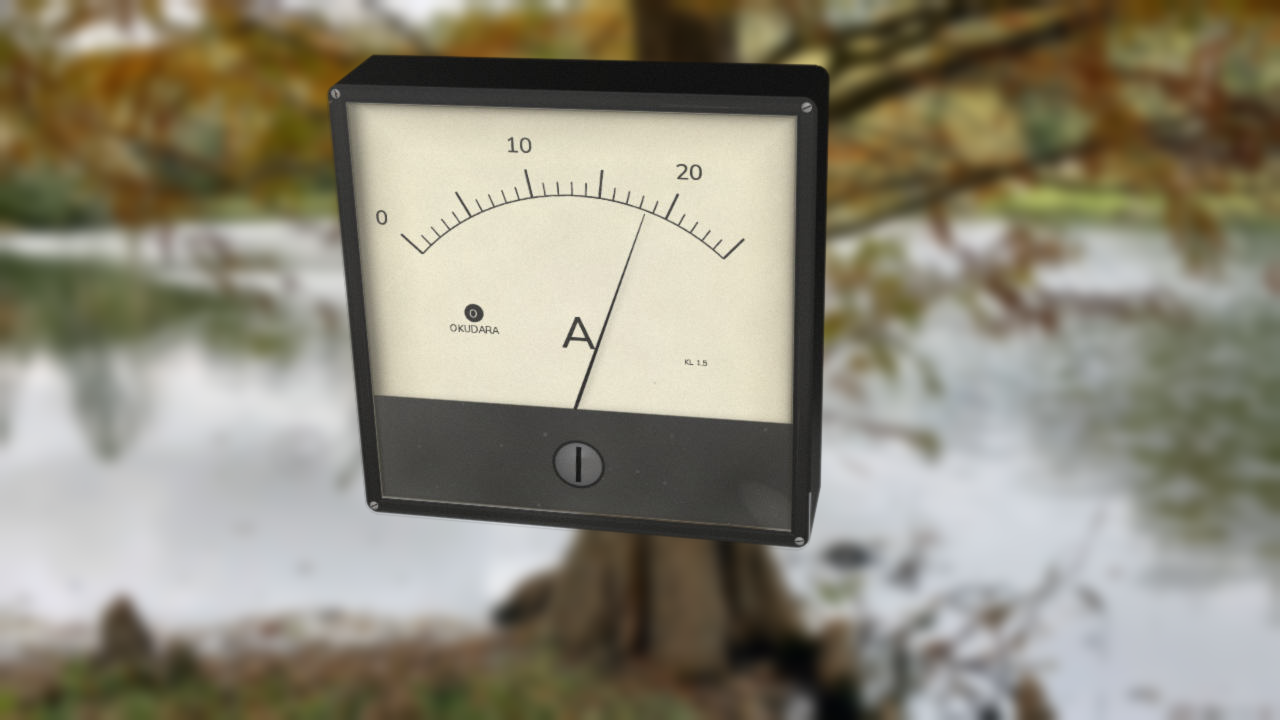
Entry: **18.5** A
